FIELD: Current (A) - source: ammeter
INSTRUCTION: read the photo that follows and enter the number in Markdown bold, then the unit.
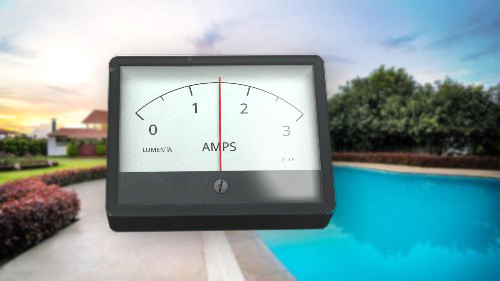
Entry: **1.5** A
